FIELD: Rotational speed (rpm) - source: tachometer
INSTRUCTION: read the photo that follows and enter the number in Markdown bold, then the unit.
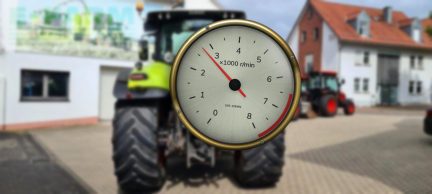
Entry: **2750** rpm
